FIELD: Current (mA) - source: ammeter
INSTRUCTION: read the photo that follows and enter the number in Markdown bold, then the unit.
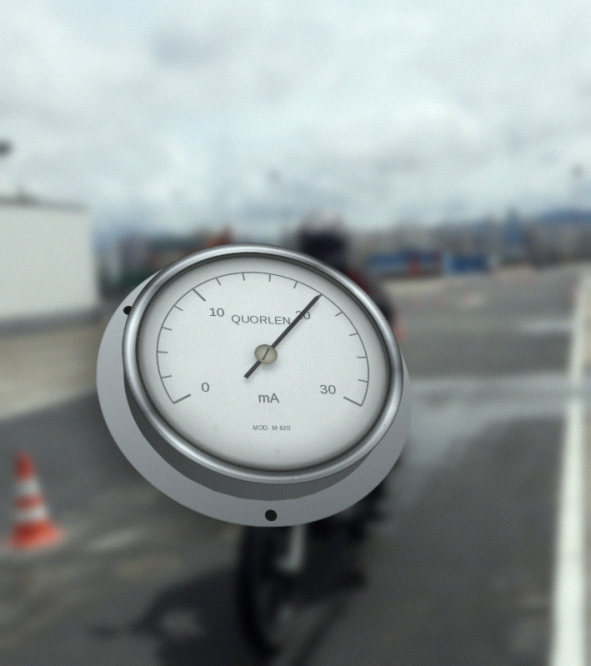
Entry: **20** mA
